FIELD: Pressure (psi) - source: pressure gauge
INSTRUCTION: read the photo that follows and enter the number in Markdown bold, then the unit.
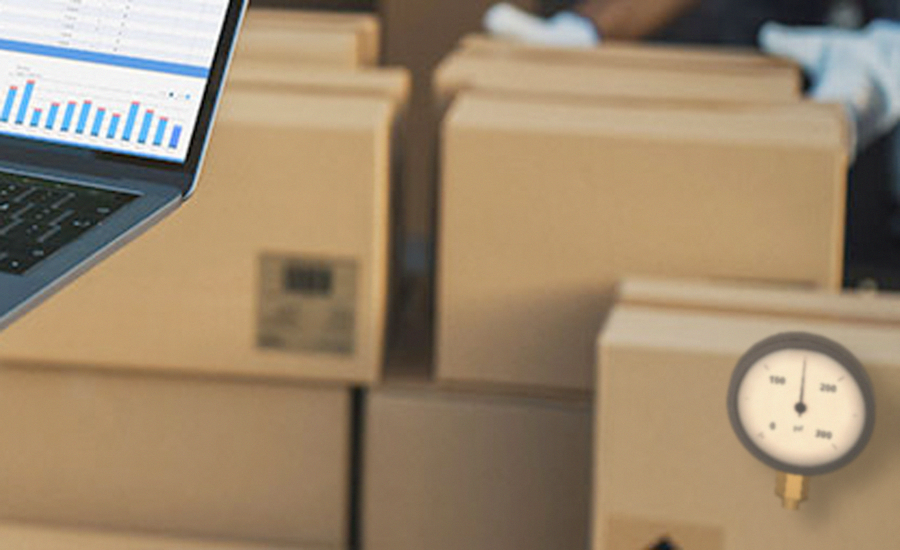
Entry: **150** psi
